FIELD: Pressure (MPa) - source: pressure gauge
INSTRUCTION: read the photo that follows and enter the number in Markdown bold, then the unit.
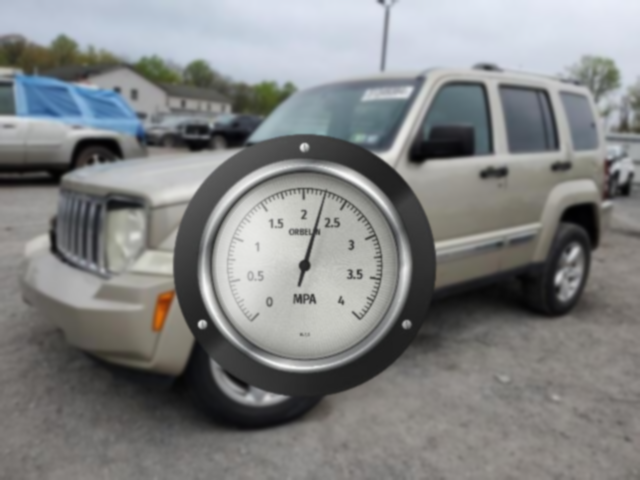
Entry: **2.25** MPa
